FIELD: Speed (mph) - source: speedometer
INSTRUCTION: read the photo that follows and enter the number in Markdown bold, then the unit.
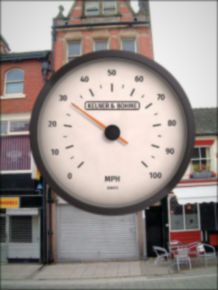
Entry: **30** mph
